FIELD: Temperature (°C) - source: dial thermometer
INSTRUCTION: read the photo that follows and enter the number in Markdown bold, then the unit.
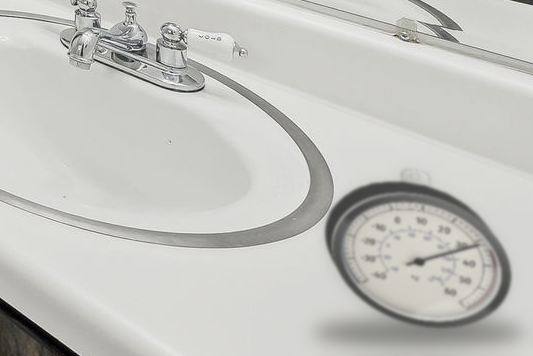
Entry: **30** °C
